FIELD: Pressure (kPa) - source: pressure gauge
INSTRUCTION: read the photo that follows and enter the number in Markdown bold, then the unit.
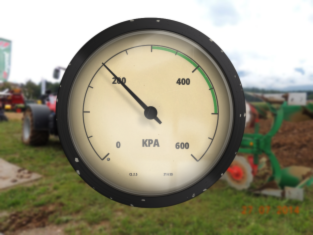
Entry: **200** kPa
